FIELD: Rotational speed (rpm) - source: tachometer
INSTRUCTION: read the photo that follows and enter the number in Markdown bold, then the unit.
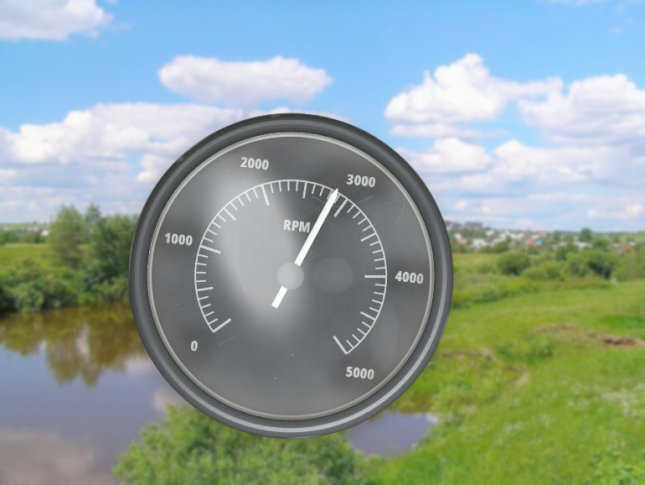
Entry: **2850** rpm
